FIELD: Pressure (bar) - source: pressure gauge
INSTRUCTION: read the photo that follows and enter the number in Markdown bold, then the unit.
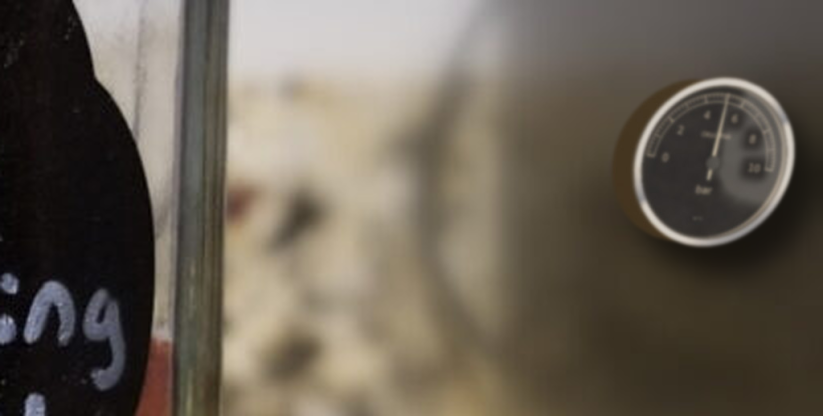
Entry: **5** bar
